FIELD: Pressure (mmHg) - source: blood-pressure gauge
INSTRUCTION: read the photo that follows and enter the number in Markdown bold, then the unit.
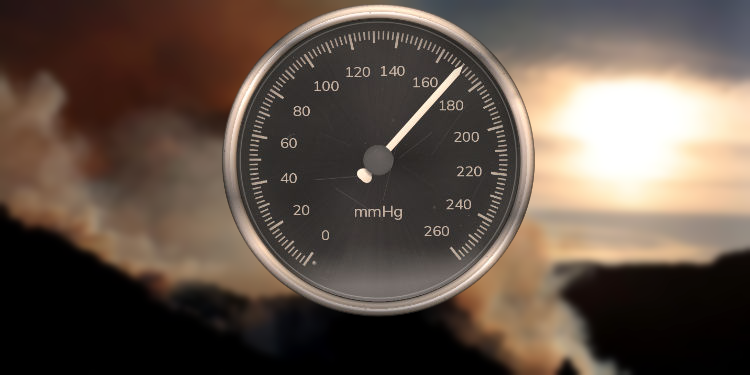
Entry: **170** mmHg
